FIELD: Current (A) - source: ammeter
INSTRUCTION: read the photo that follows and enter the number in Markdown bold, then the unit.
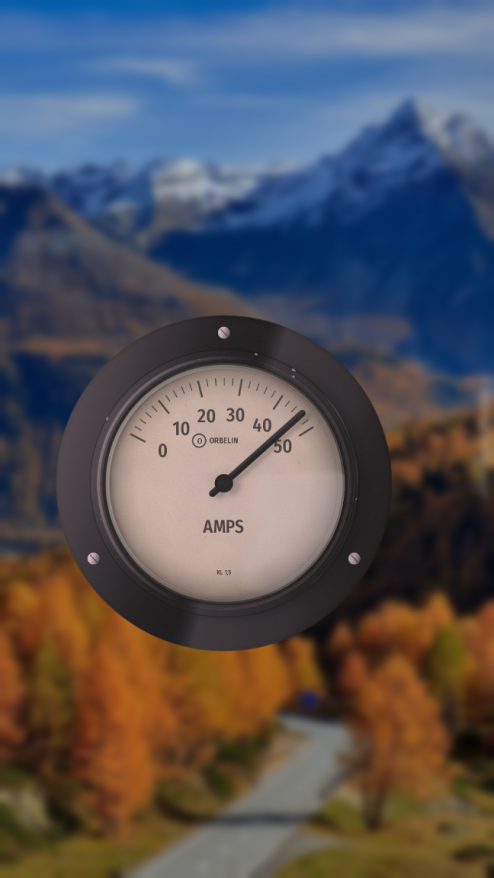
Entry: **46** A
